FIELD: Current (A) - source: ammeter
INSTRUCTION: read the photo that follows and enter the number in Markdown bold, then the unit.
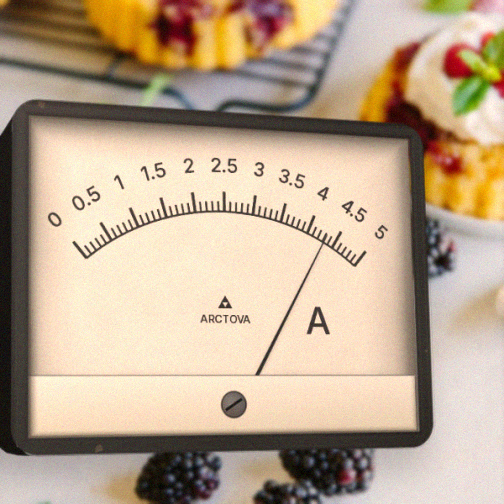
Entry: **4.3** A
